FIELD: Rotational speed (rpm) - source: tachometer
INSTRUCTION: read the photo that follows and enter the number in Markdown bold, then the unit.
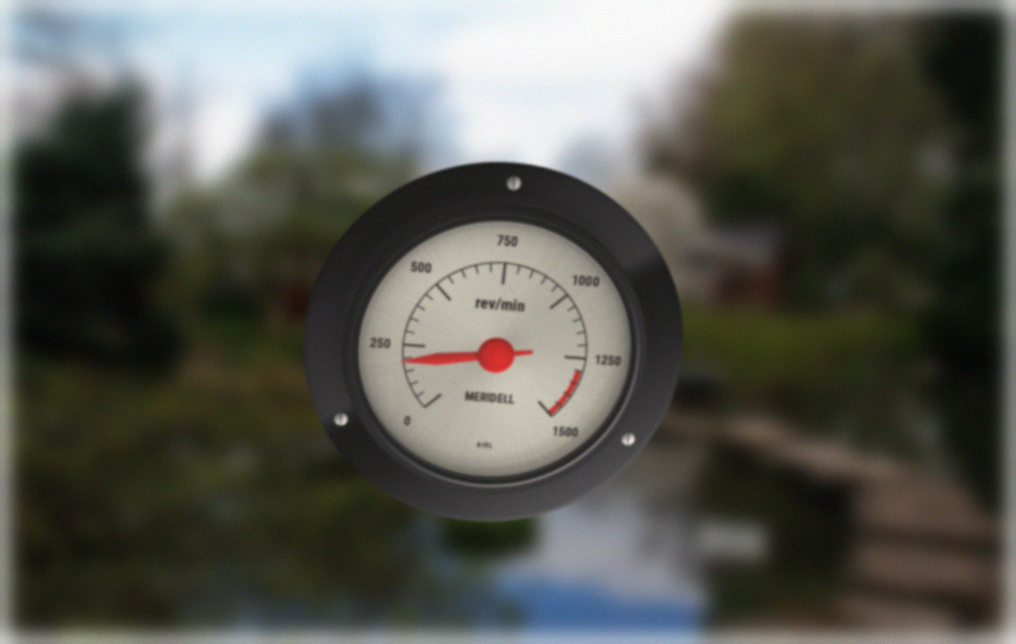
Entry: **200** rpm
